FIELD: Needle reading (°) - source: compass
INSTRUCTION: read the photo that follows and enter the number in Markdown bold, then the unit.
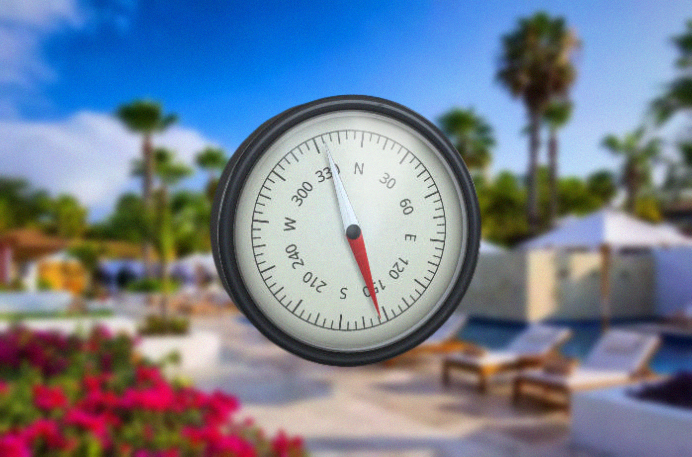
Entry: **155** °
